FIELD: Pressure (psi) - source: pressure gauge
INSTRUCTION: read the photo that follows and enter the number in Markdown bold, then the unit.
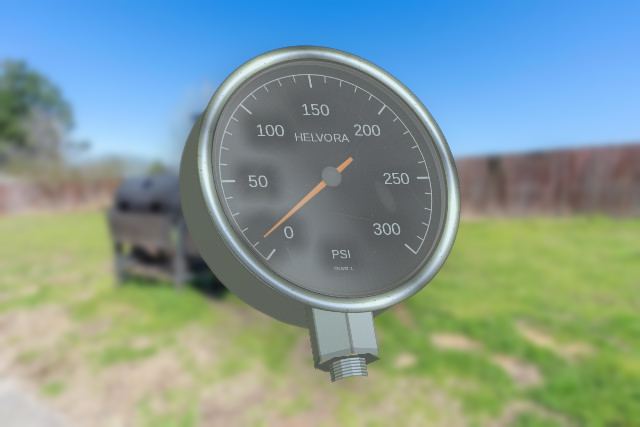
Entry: **10** psi
